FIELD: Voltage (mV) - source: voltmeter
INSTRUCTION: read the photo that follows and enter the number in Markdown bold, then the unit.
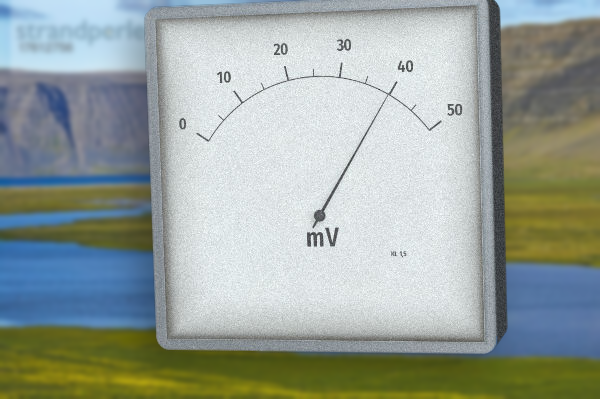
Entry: **40** mV
